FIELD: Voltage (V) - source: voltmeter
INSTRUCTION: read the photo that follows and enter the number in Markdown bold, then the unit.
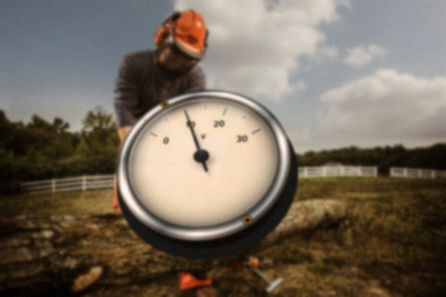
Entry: **10** V
